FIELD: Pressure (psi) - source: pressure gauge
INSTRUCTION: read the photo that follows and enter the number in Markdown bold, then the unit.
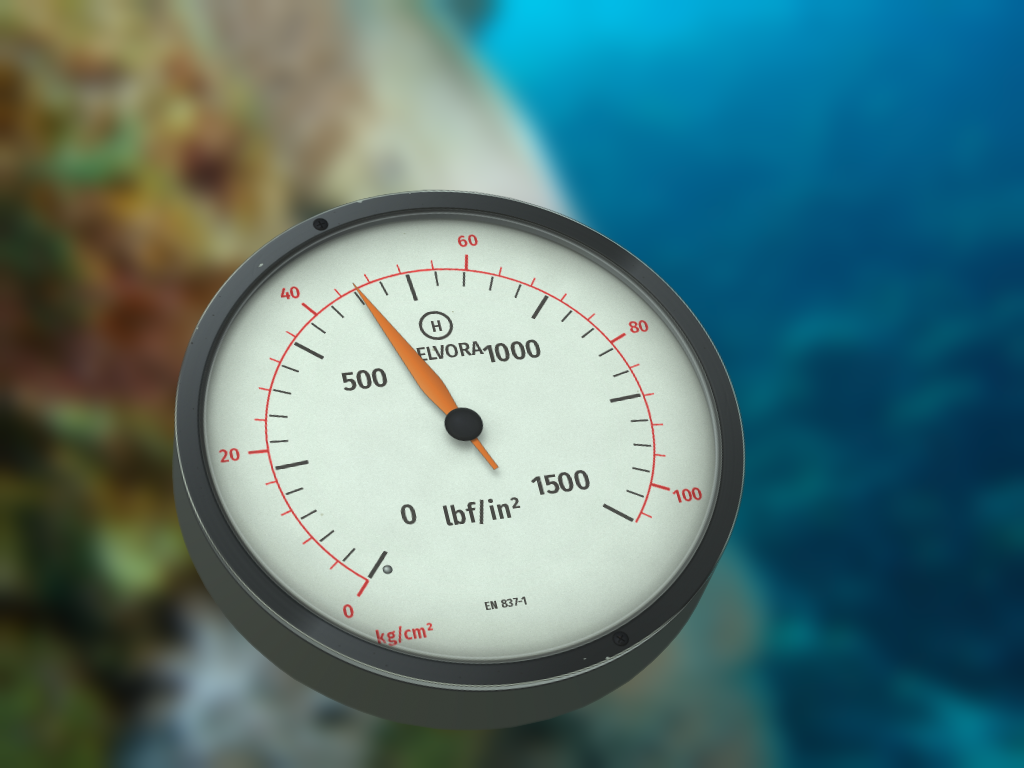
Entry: **650** psi
